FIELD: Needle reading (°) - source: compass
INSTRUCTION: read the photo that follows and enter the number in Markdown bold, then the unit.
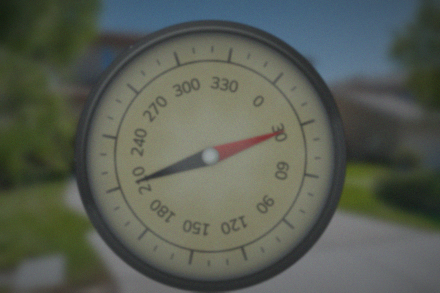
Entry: **30** °
